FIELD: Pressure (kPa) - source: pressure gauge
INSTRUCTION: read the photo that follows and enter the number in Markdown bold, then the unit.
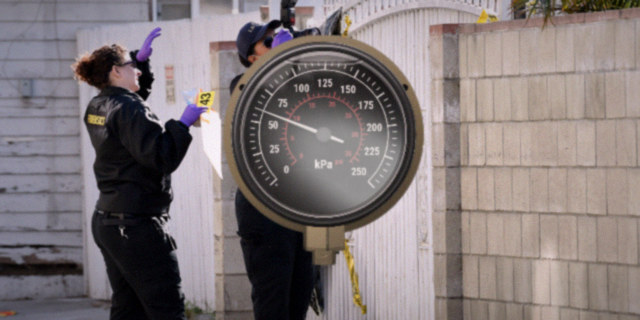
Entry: **60** kPa
